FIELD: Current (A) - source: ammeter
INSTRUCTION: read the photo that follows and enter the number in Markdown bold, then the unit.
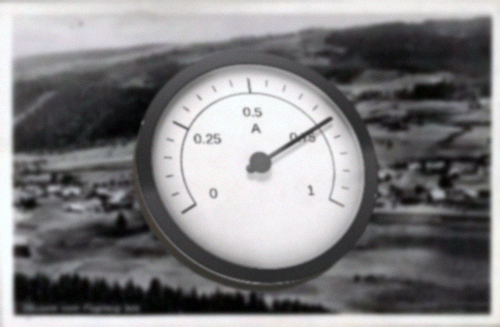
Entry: **0.75** A
